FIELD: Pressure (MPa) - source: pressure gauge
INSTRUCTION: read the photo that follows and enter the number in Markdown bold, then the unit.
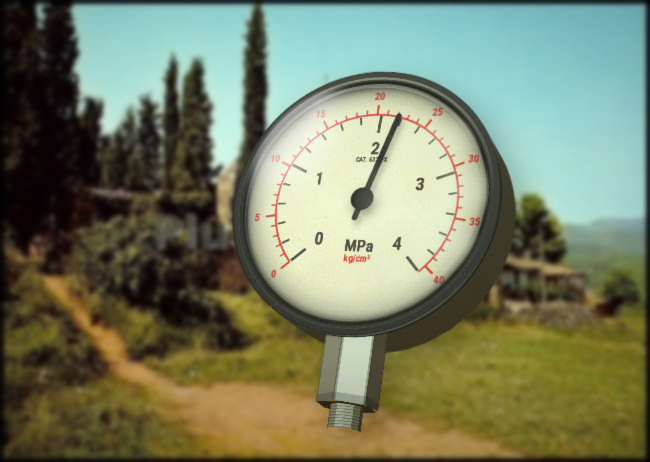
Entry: **2.2** MPa
